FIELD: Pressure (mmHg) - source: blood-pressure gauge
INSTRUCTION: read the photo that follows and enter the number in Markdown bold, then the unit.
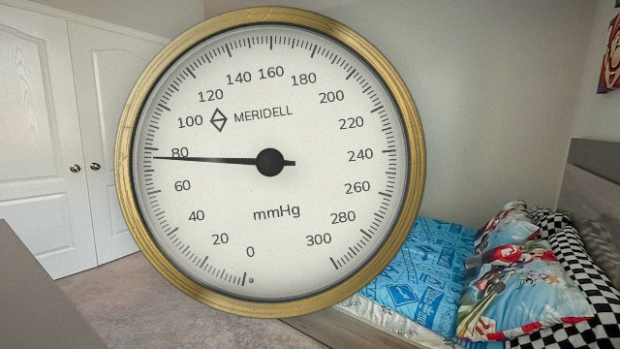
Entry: **76** mmHg
